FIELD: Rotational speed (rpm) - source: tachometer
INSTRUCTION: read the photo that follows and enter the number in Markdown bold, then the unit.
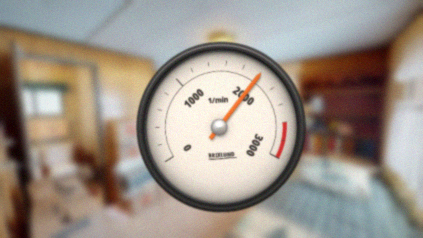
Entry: **2000** rpm
